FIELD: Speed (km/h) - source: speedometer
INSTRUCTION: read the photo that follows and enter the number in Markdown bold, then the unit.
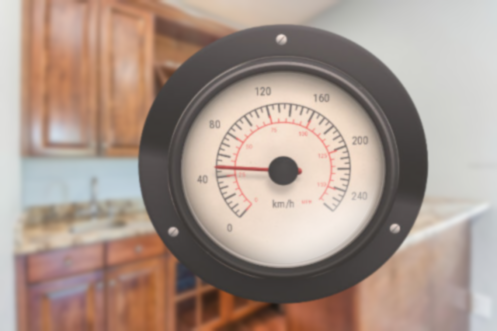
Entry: **50** km/h
